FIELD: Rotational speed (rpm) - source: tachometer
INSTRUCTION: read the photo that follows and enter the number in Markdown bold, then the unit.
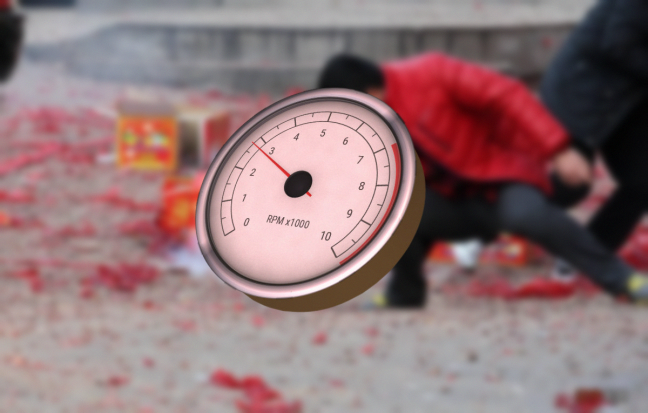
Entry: **2750** rpm
